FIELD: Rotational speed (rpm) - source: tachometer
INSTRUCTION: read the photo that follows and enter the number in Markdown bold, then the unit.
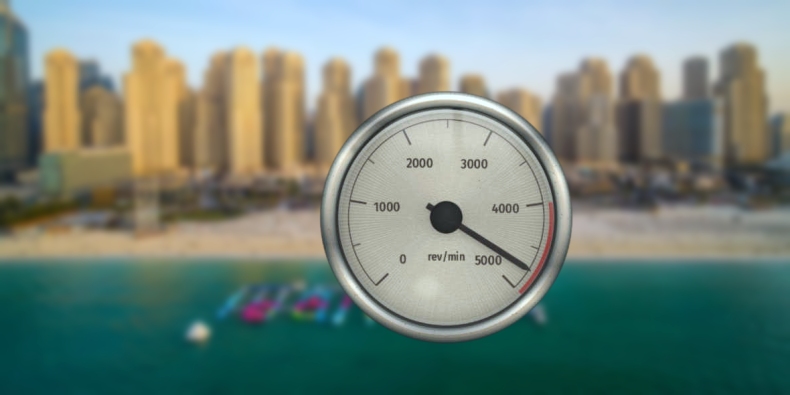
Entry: **4750** rpm
